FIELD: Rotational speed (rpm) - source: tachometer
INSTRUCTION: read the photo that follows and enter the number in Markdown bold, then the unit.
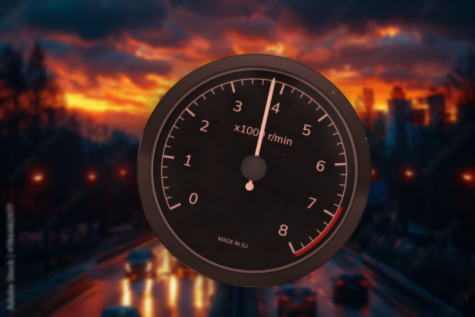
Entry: **3800** rpm
